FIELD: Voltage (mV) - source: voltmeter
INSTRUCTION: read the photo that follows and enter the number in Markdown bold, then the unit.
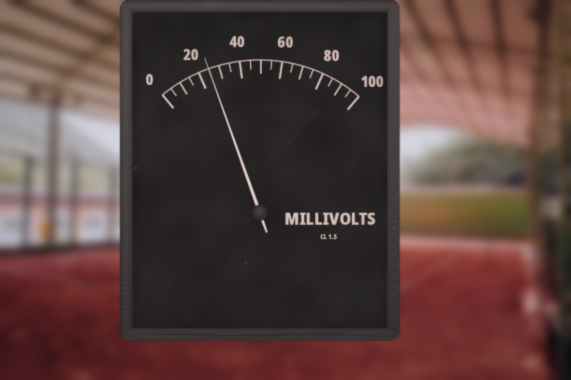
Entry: **25** mV
